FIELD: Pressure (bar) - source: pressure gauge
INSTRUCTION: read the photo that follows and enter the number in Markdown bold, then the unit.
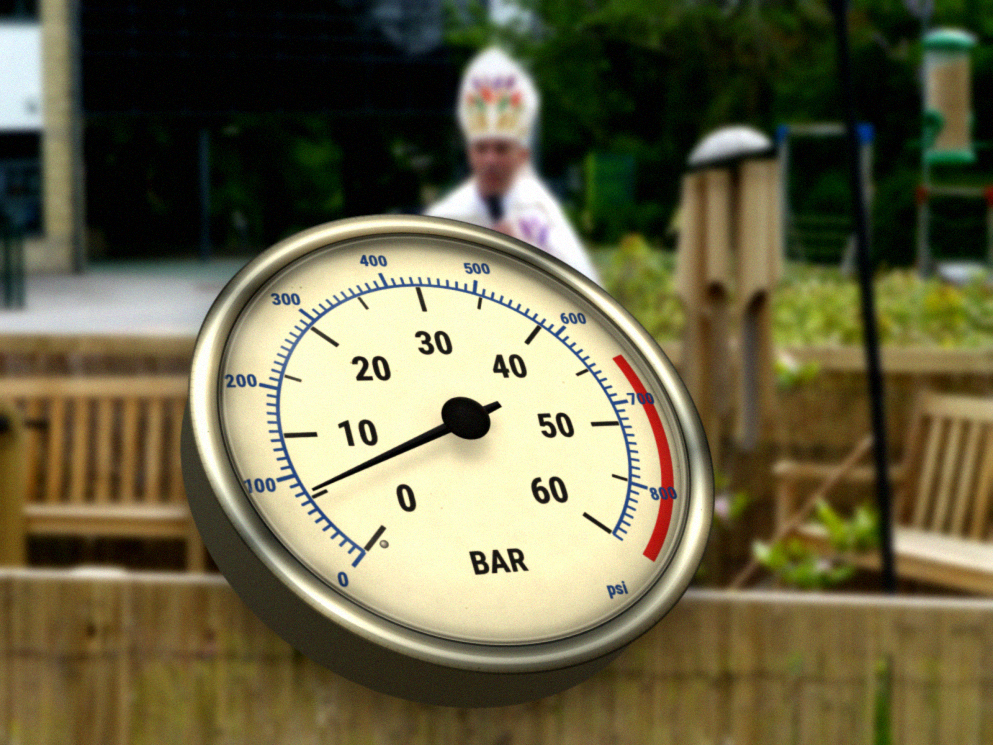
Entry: **5** bar
